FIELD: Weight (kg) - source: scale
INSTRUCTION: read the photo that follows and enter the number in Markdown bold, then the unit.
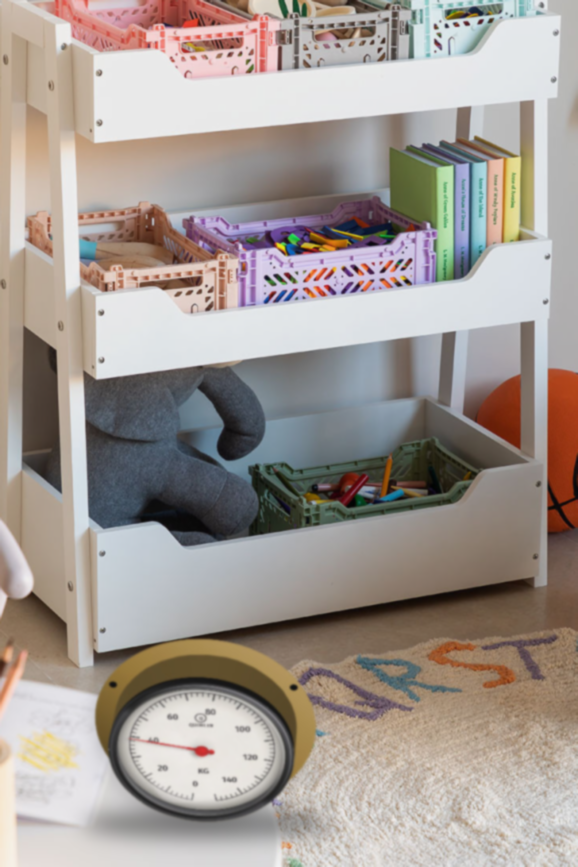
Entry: **40** kg
